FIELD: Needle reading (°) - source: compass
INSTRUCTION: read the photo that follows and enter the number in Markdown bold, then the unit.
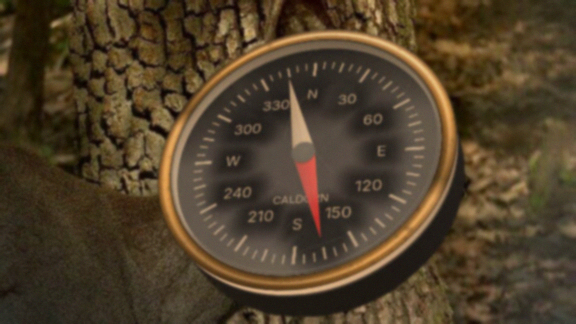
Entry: **165** °
